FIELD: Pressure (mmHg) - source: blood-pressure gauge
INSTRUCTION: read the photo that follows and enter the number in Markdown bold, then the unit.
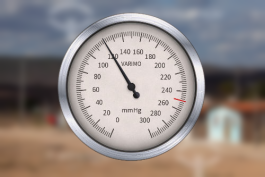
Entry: **120** mmHg
